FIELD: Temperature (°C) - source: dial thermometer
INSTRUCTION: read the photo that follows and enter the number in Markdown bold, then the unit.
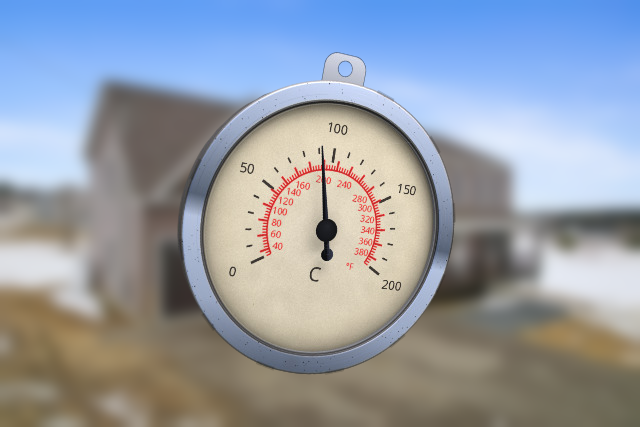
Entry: **90** °C
